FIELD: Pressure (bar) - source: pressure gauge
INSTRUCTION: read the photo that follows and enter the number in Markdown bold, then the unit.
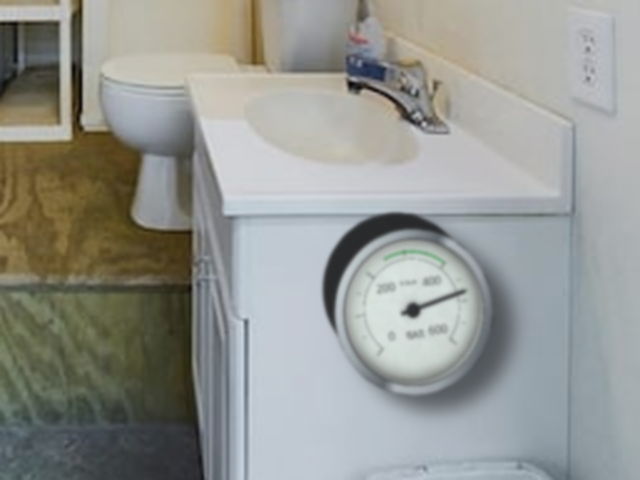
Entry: **475** bar
